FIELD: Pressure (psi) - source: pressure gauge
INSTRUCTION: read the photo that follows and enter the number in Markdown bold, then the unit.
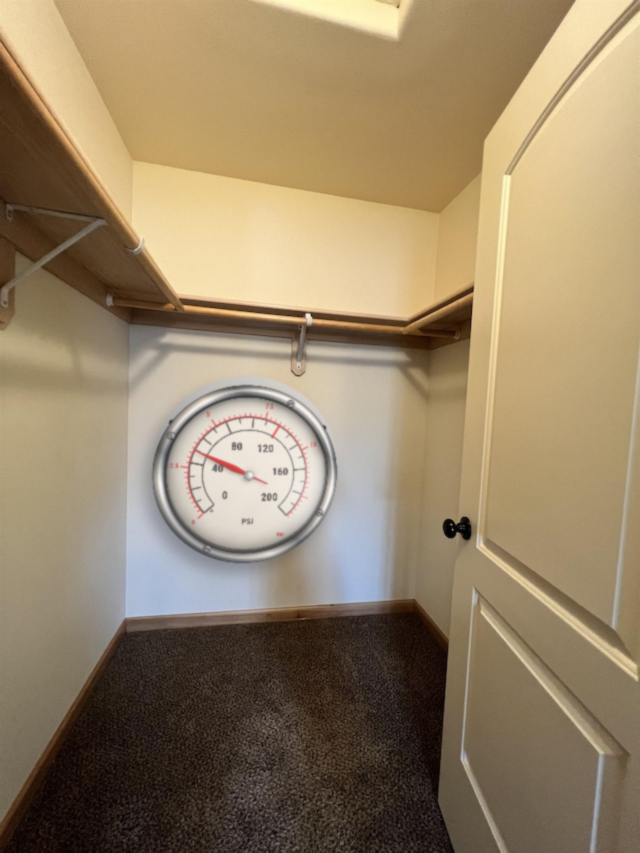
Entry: **50** psi
